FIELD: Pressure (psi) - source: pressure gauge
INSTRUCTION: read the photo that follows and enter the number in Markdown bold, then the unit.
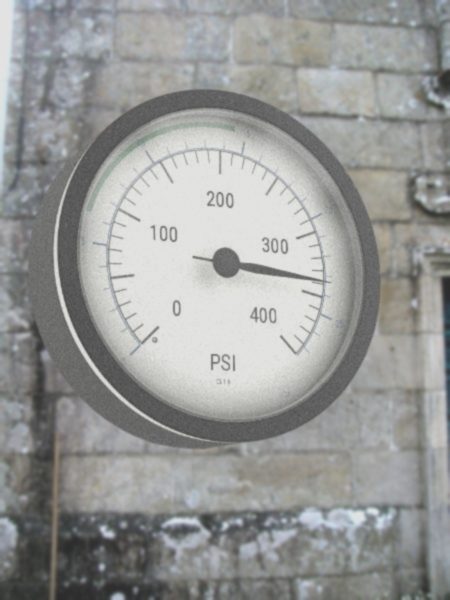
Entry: **340** psi
